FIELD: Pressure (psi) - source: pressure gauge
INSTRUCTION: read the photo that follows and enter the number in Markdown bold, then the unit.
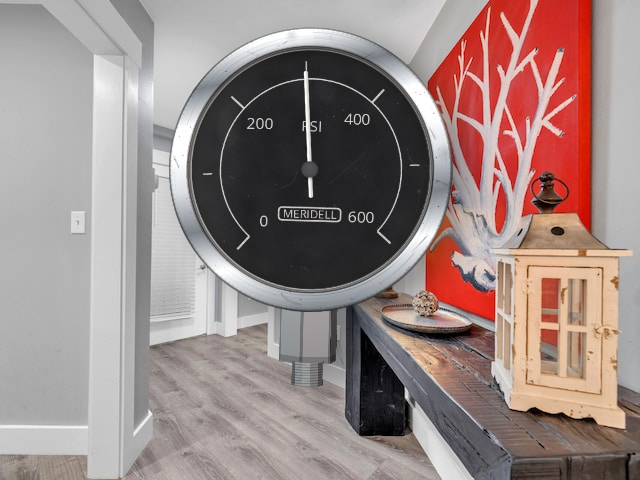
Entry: **300** psi
